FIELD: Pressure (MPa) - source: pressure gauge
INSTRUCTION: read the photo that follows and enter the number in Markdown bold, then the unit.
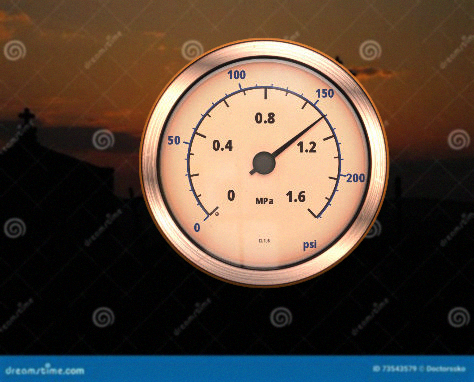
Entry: **1.1** MPa
